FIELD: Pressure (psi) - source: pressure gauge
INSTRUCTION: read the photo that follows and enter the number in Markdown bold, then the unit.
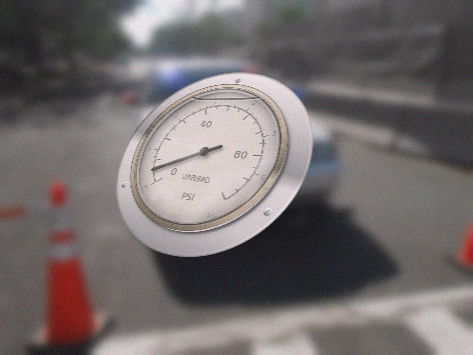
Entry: **5** psi
